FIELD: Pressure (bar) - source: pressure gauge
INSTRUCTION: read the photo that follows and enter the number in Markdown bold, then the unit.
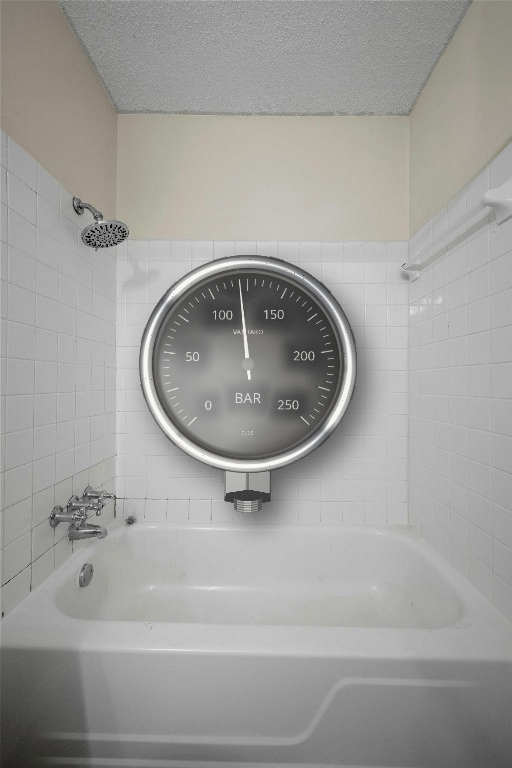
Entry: **120** bar
